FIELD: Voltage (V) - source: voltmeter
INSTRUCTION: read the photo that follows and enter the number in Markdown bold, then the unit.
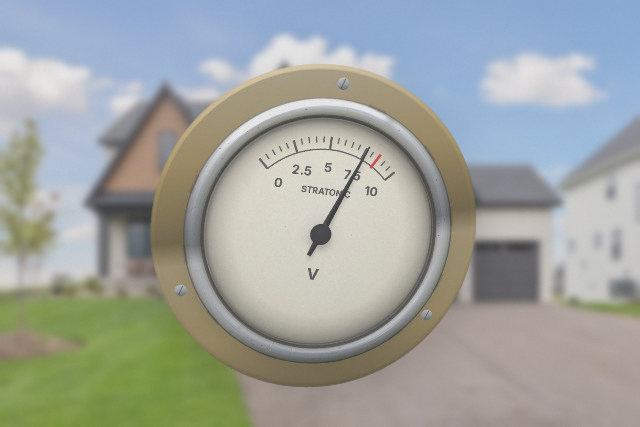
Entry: **7.5** V
